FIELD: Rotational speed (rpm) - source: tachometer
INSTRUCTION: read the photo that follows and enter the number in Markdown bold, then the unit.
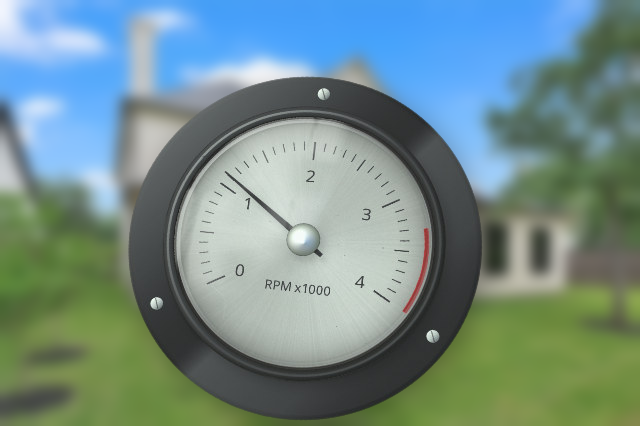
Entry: **1100** rpm
